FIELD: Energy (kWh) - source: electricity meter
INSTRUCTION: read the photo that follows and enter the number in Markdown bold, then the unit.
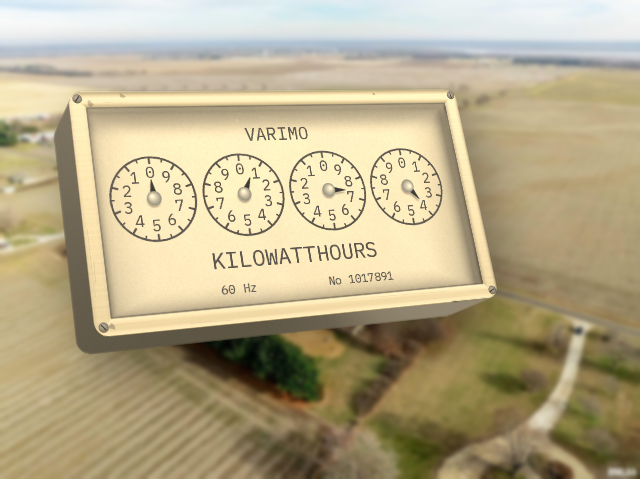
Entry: **74** kWh
